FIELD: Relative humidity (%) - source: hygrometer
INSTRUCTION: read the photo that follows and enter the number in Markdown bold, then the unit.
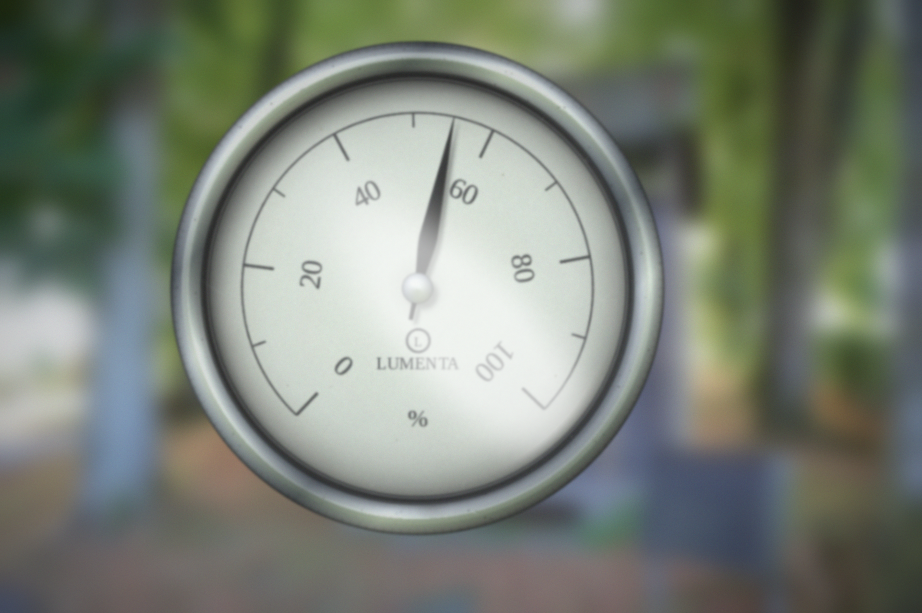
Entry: **55** %
